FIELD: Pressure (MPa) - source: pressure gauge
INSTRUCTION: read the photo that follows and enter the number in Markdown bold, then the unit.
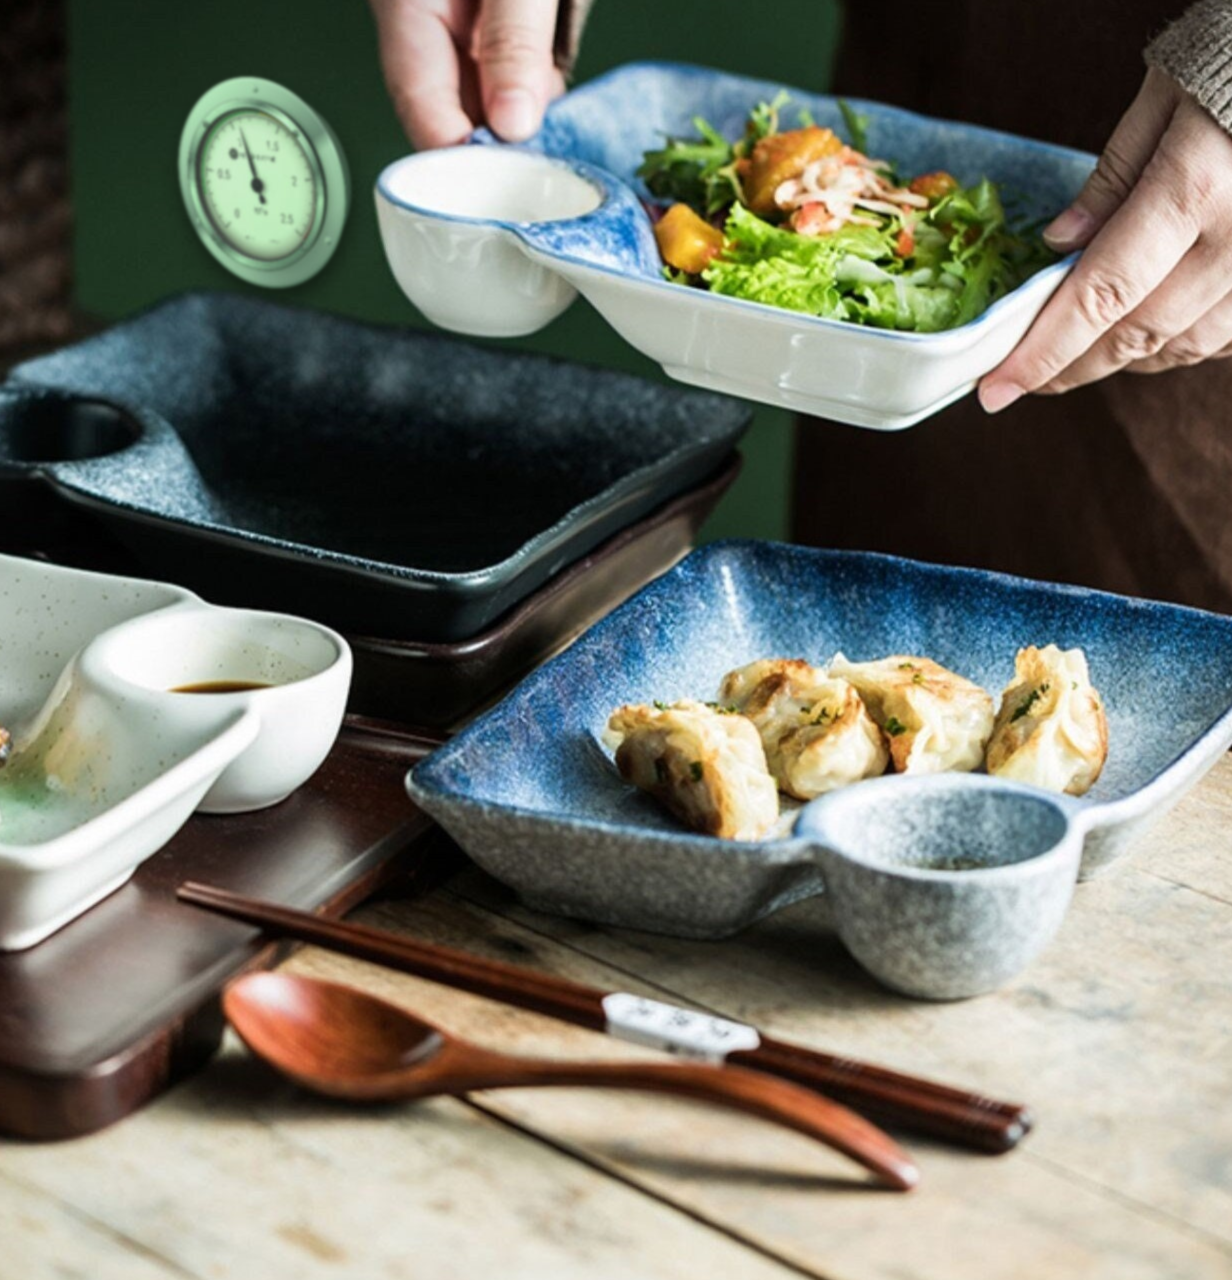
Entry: **1.1** MPa
